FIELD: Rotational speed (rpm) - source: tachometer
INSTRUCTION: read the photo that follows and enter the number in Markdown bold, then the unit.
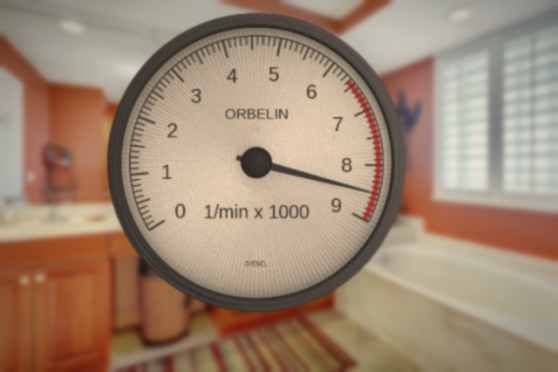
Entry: **8500** rpm
